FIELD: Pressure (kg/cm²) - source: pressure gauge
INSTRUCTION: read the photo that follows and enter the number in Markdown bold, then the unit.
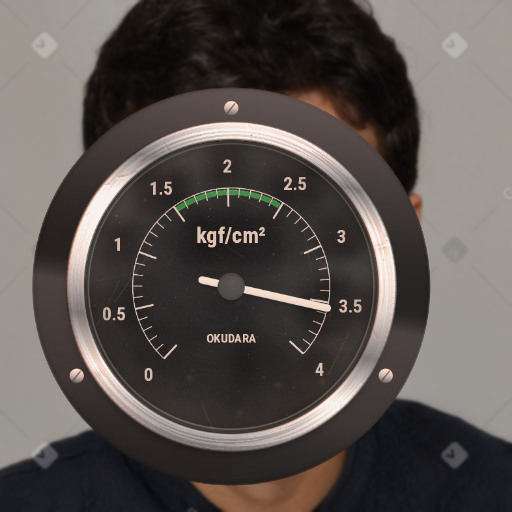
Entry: **3.55** kg/cm²
